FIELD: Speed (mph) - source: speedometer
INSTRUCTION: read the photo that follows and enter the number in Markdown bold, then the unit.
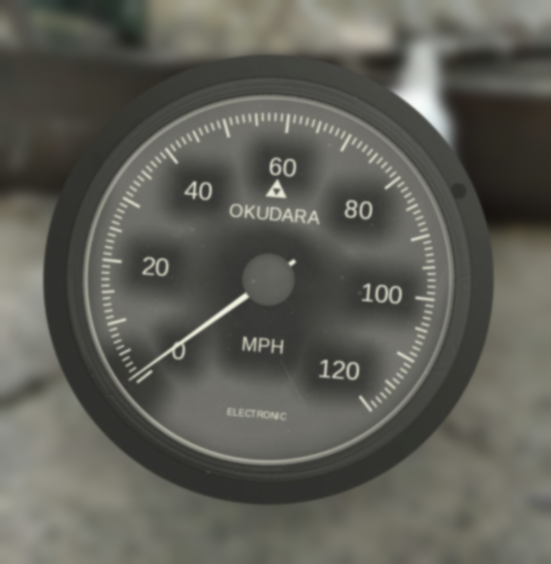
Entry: **1** mph
